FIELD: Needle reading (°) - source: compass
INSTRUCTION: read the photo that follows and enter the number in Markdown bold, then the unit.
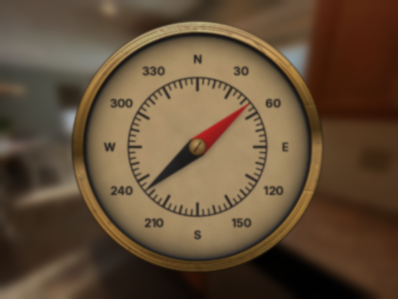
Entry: **50** °
